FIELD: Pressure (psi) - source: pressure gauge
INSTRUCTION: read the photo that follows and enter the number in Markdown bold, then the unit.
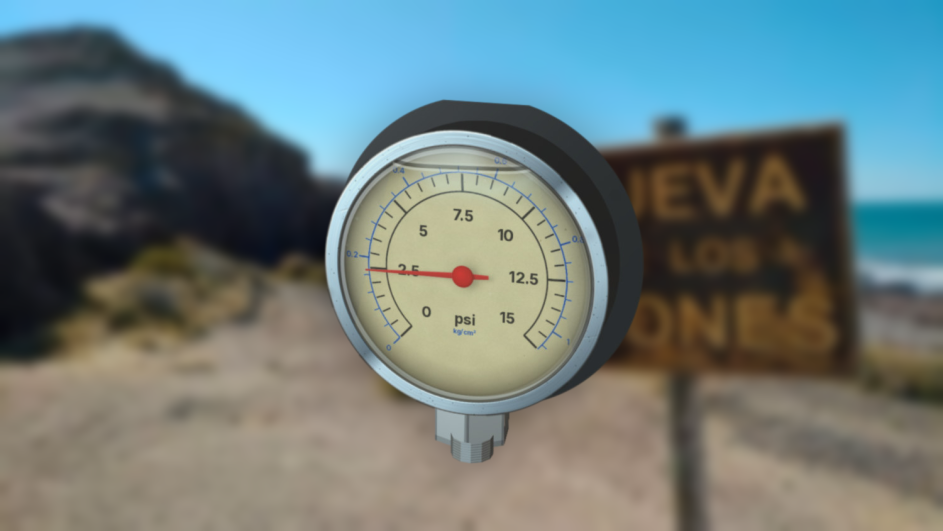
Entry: **2.5** psi
